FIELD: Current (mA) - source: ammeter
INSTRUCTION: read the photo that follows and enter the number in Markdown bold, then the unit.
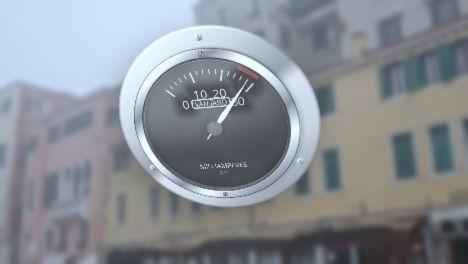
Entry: **28** mA
